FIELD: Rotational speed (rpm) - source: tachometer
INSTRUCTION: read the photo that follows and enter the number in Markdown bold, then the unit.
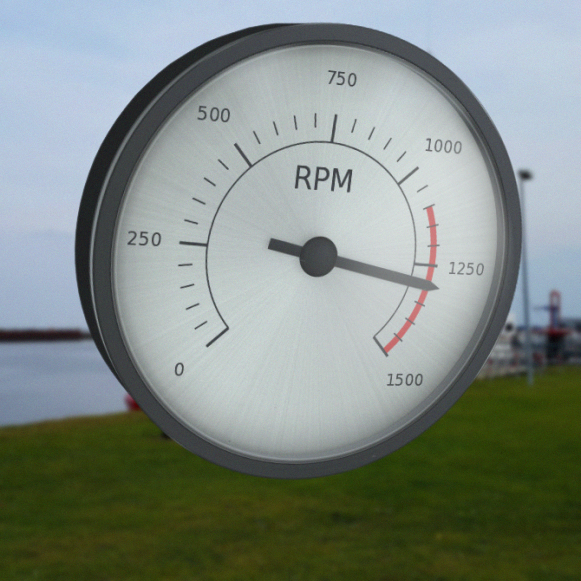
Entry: **1300** rpm
